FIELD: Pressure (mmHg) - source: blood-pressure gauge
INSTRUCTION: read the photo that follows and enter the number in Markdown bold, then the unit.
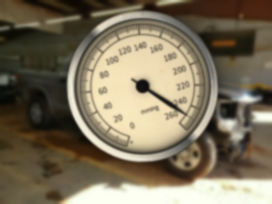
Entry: **250** mmHg
